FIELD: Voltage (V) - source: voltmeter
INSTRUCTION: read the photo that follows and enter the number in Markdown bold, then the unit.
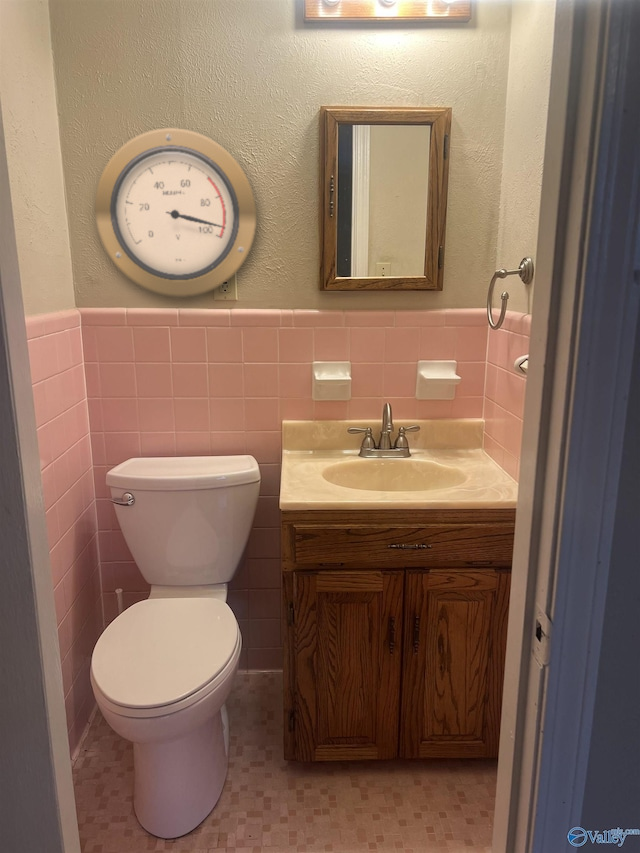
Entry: **95** V
